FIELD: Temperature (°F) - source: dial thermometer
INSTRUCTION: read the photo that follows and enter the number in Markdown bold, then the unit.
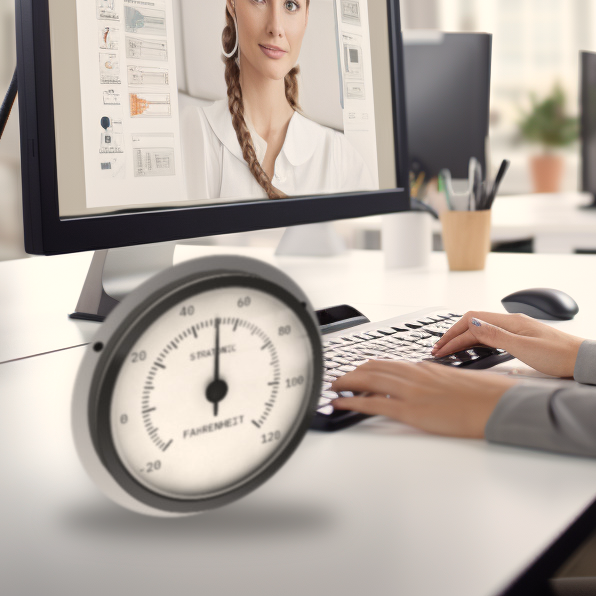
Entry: **50** °F
